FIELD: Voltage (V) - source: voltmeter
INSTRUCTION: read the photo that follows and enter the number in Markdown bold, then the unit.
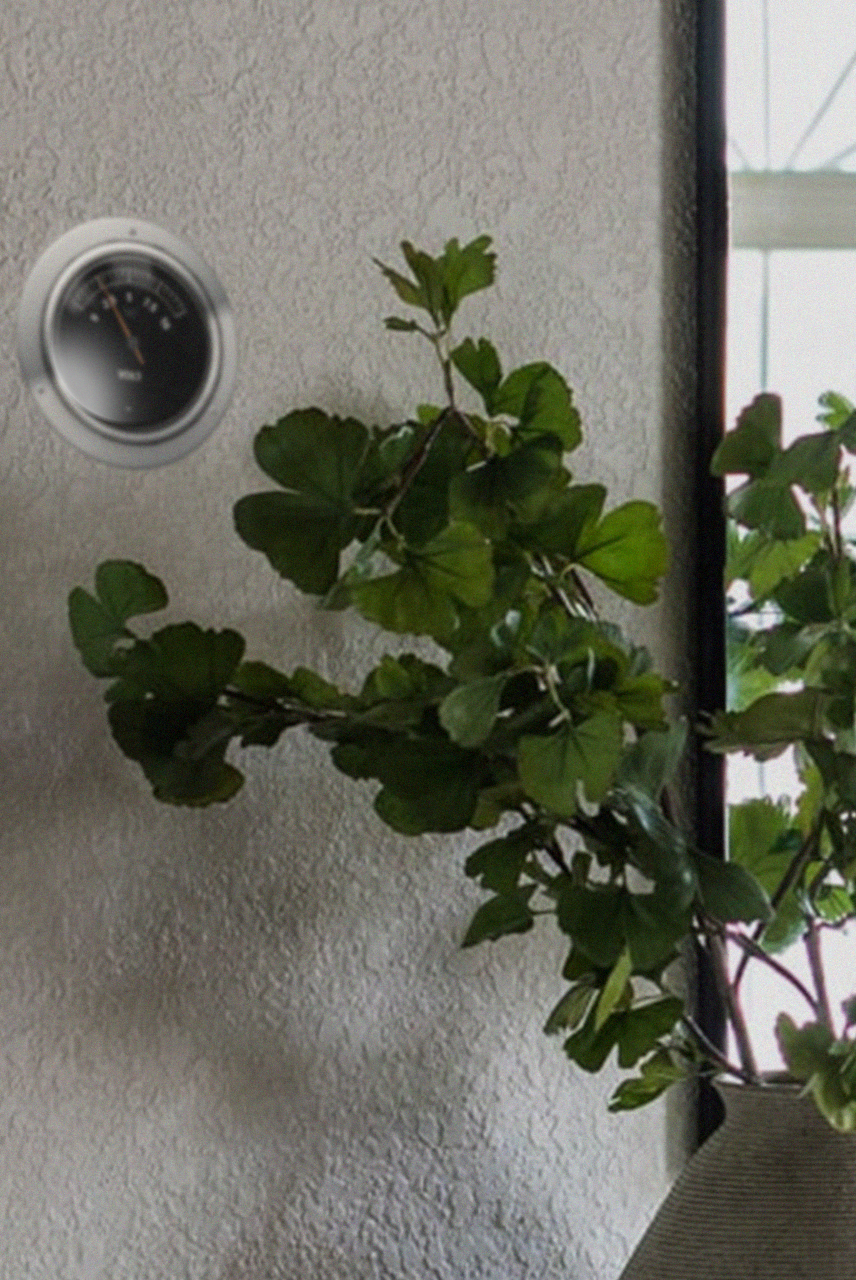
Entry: **2.5** V
